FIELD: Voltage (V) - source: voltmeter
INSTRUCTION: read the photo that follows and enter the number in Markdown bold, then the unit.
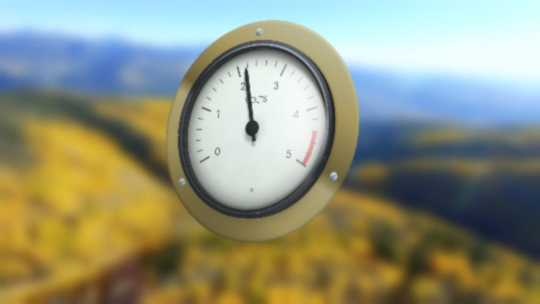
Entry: **2.2** V
